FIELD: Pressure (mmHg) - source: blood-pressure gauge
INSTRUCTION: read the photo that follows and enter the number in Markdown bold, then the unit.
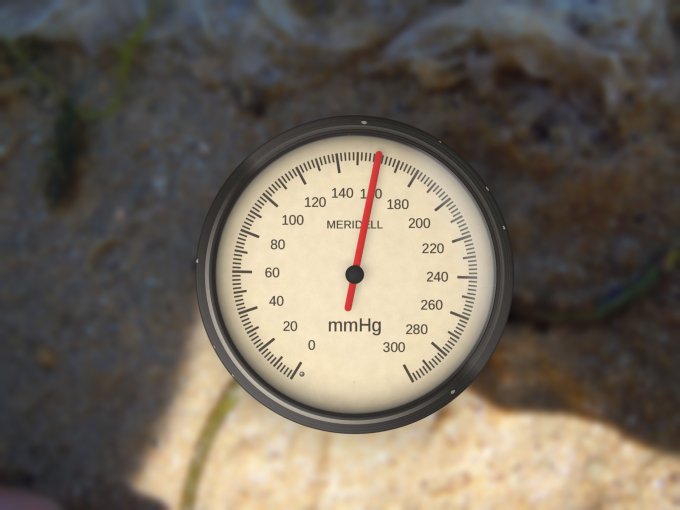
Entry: **160** mmHg
